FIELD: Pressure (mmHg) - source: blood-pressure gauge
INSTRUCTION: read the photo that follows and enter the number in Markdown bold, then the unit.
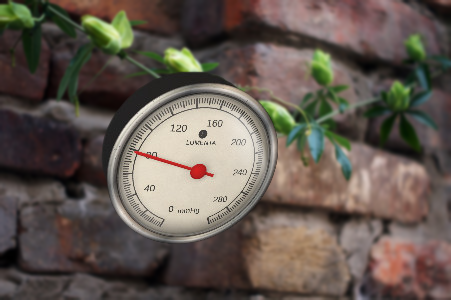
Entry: **80** mmHg
